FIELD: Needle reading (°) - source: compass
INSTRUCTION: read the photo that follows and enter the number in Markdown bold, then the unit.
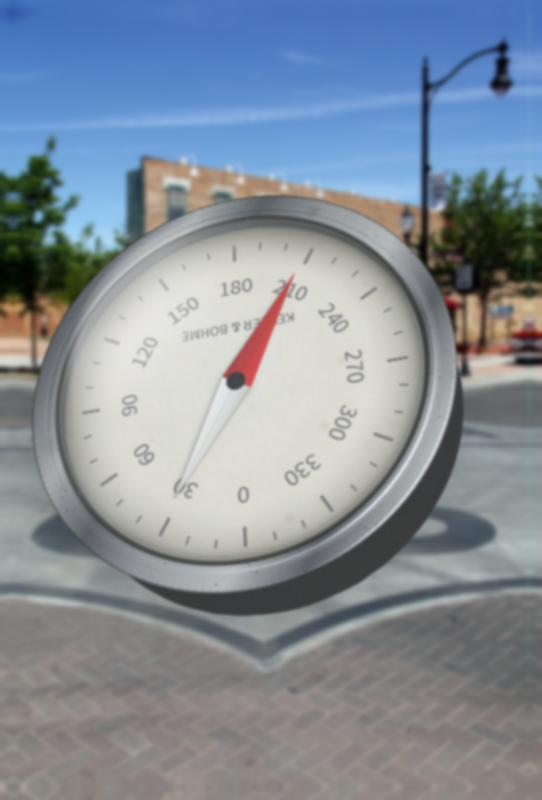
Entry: **210** °
